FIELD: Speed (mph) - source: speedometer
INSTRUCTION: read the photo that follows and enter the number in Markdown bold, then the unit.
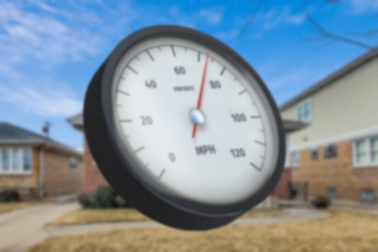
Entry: **72.5** mph
